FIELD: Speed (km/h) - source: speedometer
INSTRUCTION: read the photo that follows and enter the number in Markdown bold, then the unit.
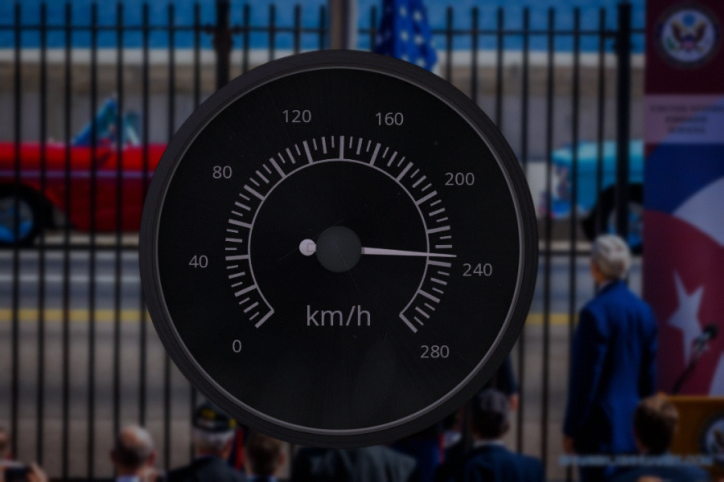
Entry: **235** km/h
